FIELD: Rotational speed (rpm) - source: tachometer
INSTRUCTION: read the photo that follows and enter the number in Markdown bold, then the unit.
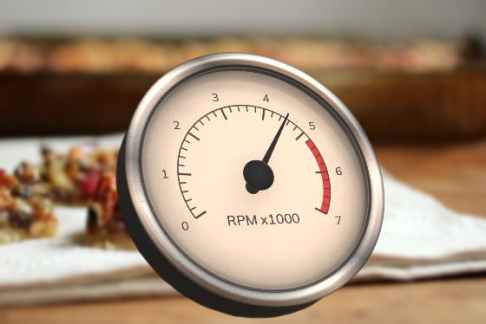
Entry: **4500** rpm
